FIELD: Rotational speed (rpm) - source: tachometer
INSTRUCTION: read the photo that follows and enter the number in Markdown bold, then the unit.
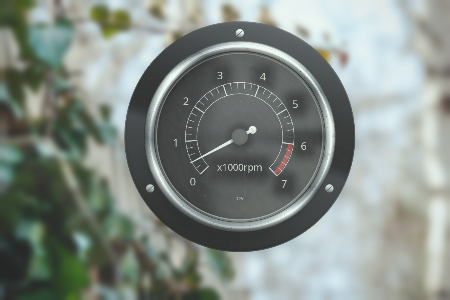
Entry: **400** rpm
